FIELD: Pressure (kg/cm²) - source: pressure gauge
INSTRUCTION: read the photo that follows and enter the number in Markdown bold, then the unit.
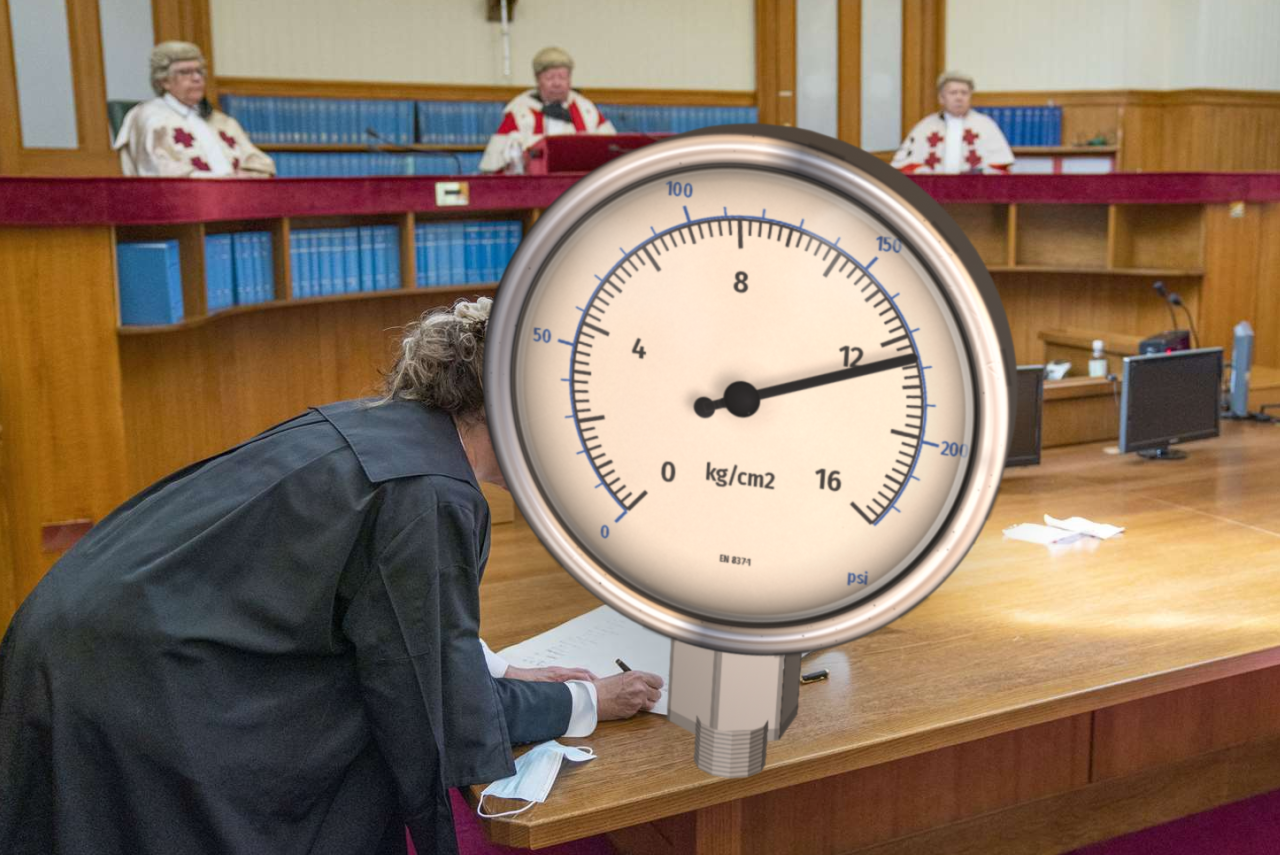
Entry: **12.4** kg/cm²
